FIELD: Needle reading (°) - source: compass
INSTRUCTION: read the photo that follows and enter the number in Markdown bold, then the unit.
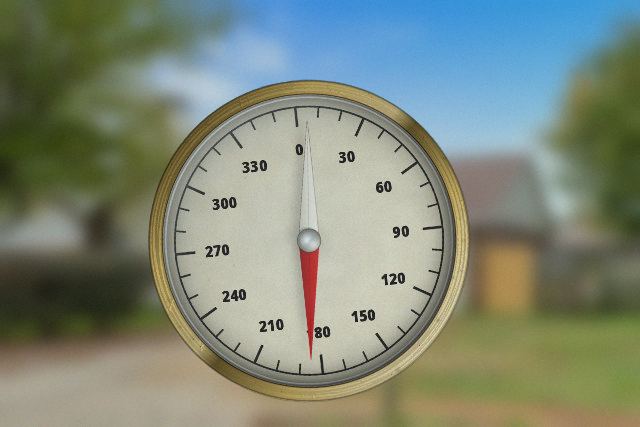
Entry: **185** °
